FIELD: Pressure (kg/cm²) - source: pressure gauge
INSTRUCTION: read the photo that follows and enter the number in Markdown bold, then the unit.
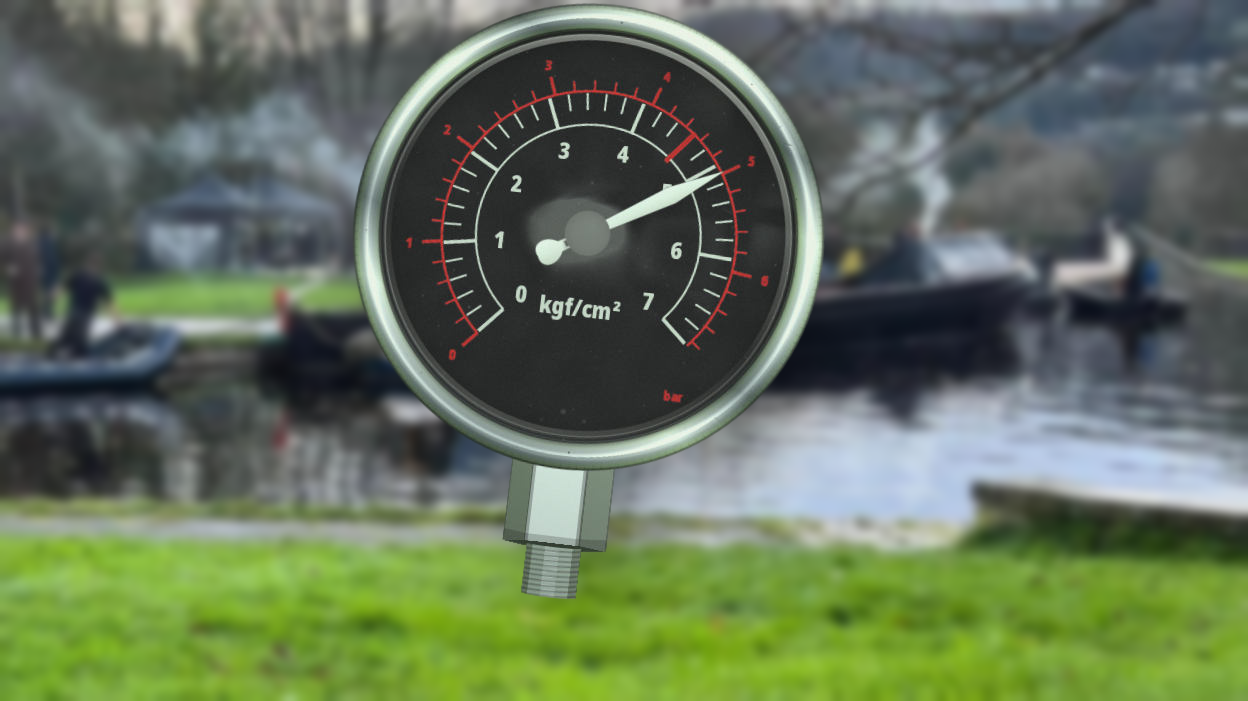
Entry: **5.1** kg/cm²
